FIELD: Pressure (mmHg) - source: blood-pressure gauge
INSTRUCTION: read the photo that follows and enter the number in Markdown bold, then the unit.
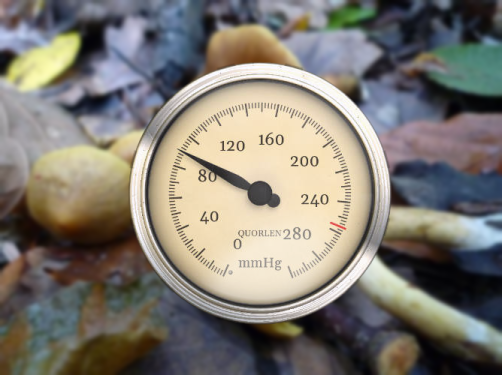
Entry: **90** mmHg
